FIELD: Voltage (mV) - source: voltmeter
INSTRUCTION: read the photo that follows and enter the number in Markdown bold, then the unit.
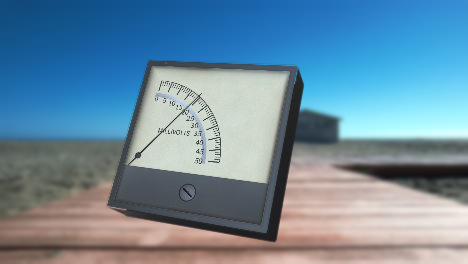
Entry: **20** mV
